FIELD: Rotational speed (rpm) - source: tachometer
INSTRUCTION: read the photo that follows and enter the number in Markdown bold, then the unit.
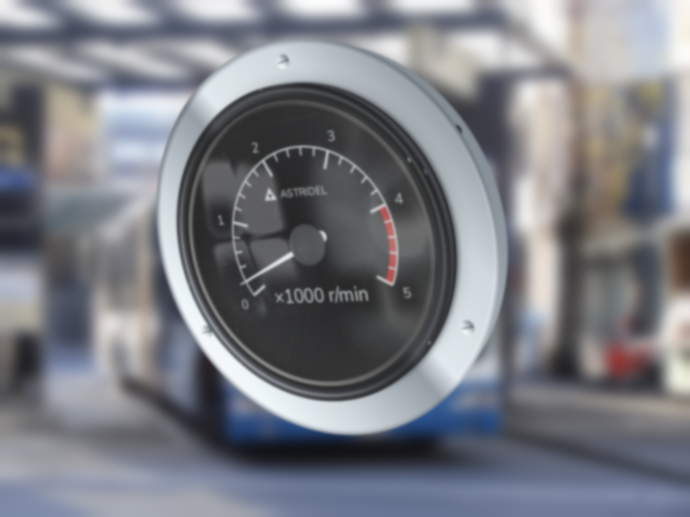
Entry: **200** rpm
